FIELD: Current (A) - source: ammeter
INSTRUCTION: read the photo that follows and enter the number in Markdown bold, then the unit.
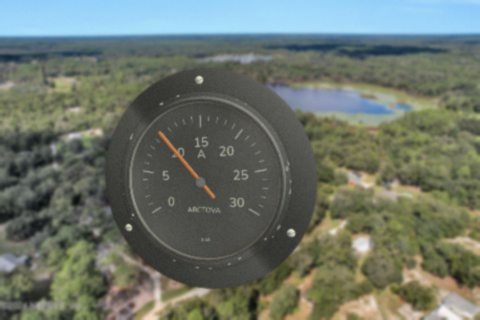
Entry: **10** A
